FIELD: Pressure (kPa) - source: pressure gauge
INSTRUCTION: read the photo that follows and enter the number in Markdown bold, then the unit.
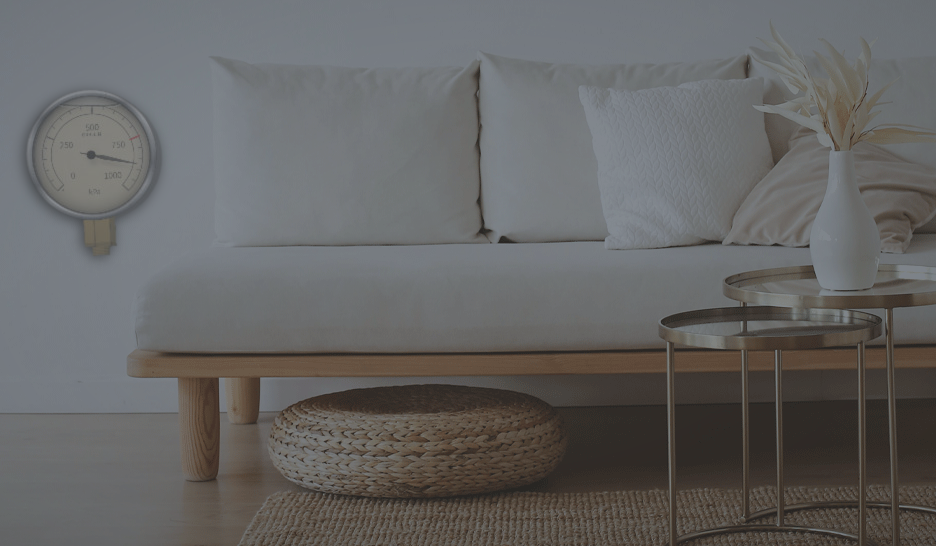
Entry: **875** kPa
